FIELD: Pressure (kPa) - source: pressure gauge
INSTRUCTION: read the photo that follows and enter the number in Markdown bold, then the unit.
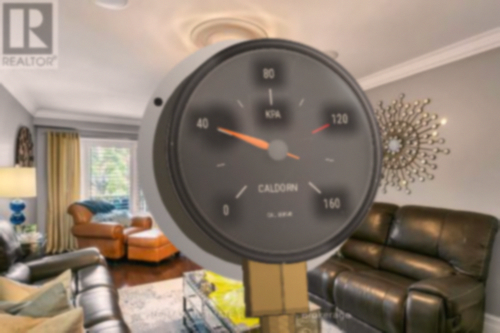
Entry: **40** kPa
